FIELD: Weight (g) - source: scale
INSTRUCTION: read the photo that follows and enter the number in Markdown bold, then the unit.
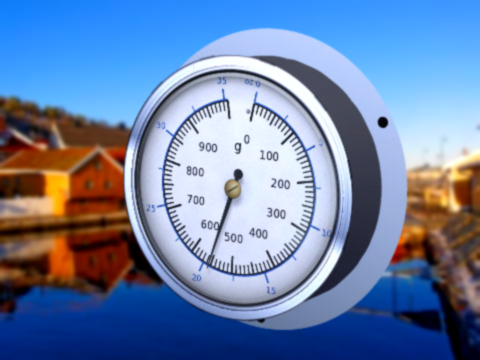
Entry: **550** g
